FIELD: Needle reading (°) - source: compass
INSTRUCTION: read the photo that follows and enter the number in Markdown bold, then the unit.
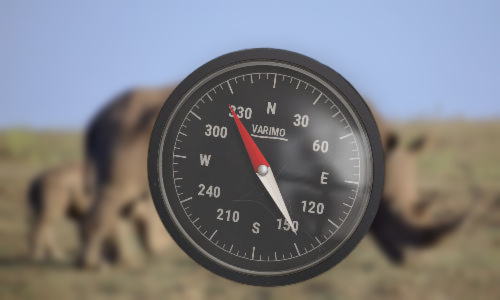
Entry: **325** °
